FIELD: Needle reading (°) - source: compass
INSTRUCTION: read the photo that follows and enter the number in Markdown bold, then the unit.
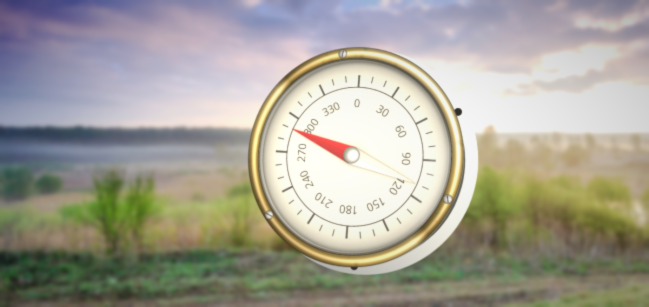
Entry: **290** °
